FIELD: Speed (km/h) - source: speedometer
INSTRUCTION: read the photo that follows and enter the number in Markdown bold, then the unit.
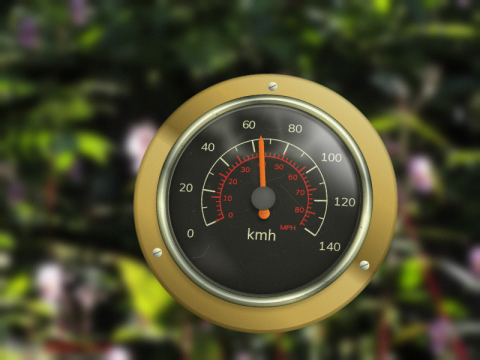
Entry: **65** km/h
